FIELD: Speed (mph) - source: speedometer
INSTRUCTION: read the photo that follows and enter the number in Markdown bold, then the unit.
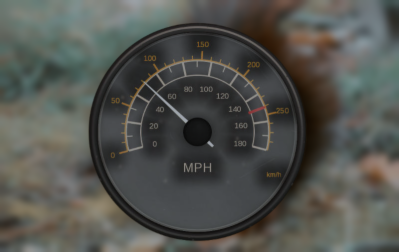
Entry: **50** mph
